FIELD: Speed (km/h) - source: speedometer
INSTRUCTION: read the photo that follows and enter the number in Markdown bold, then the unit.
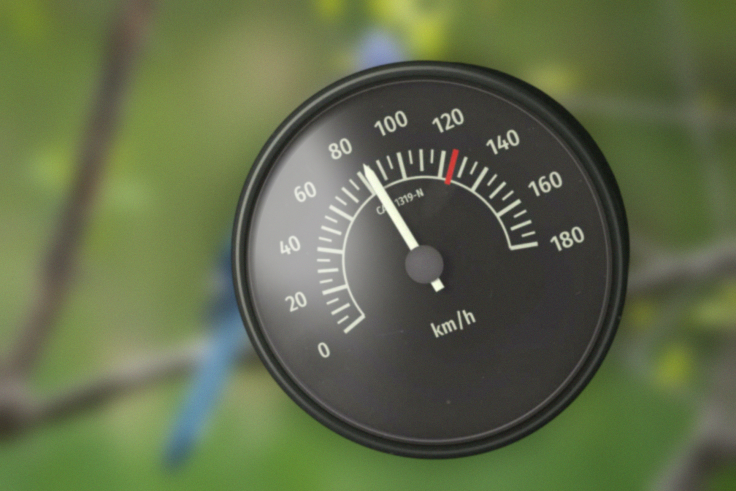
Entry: **85** km/h
